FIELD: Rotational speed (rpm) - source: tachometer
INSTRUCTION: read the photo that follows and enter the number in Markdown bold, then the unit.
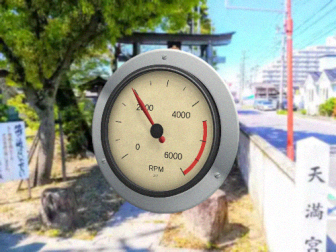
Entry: **2000** rpm
